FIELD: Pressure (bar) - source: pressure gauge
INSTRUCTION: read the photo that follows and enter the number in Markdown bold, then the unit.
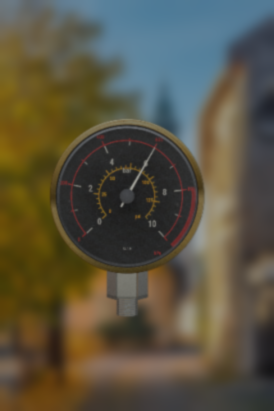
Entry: **6** bar
